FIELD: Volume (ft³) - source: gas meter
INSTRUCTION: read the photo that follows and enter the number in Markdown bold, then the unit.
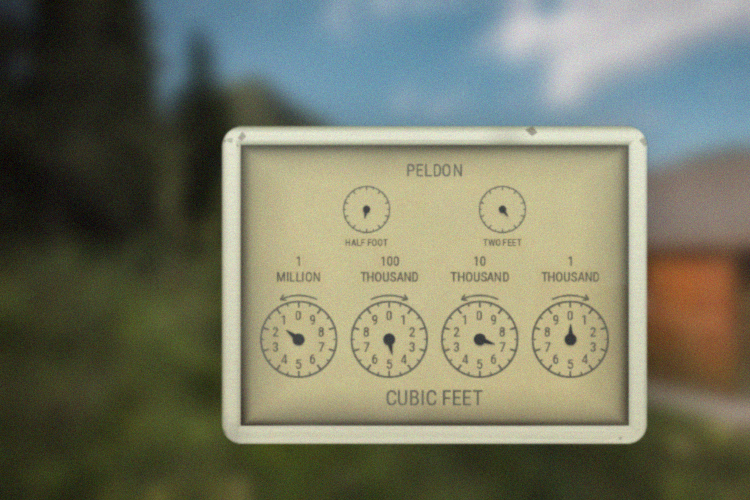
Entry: **147000** ft³
